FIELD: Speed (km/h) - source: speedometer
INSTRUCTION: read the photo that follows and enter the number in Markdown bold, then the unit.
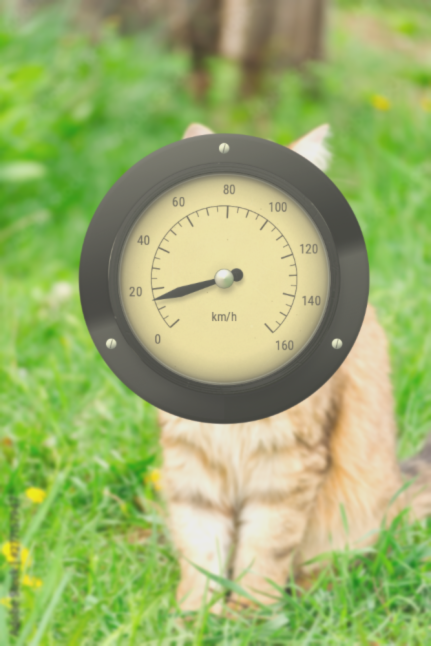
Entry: **15** km/h
